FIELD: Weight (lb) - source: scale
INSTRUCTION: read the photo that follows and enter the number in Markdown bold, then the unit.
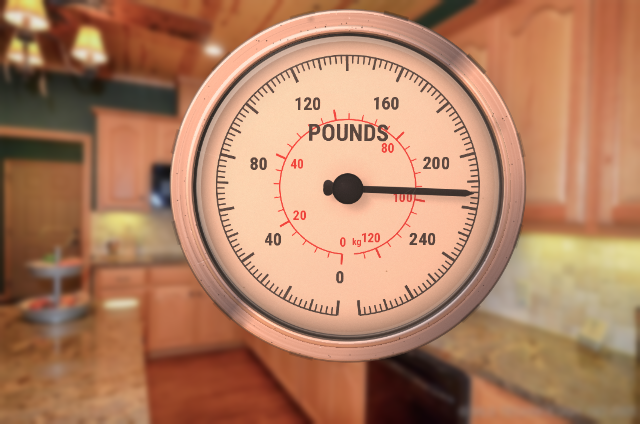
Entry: **214** lb
